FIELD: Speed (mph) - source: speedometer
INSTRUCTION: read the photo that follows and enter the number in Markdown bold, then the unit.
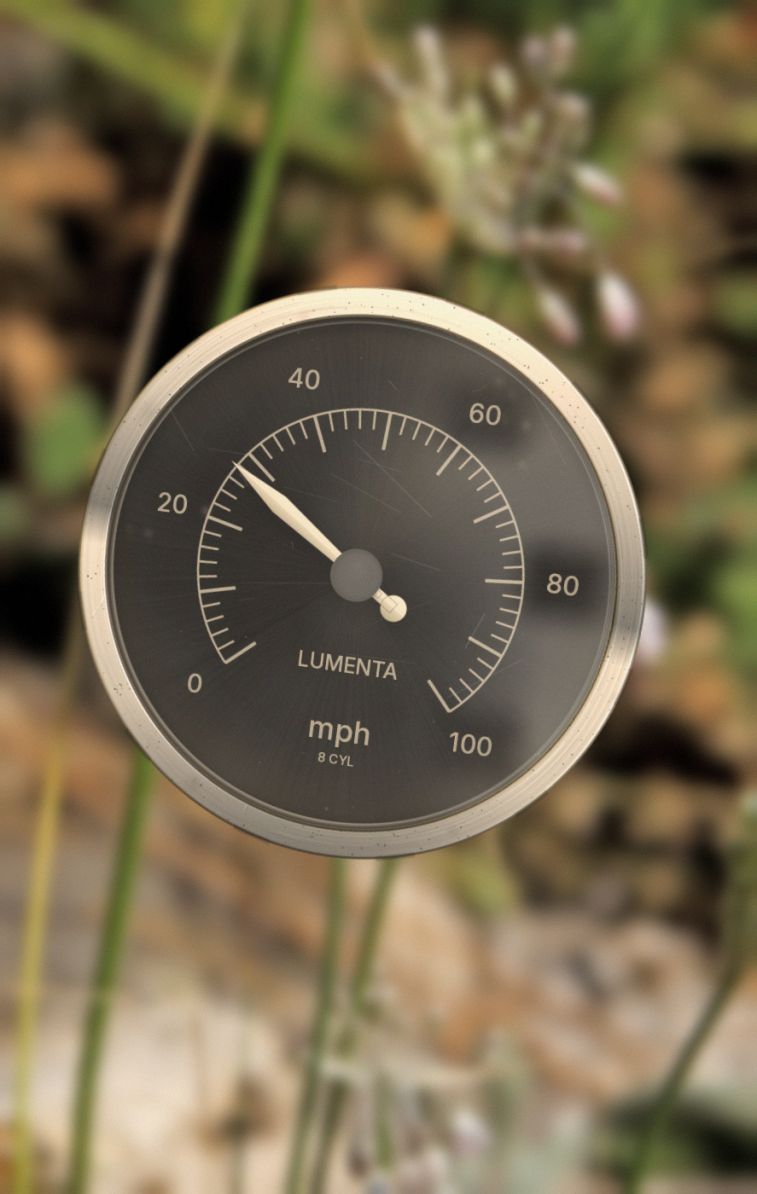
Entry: **28** mph
